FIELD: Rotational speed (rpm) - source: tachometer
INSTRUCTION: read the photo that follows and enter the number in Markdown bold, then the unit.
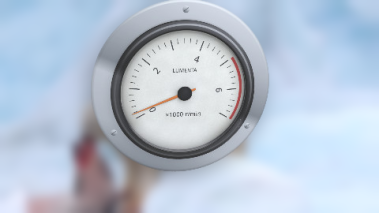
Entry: **200** rpm
